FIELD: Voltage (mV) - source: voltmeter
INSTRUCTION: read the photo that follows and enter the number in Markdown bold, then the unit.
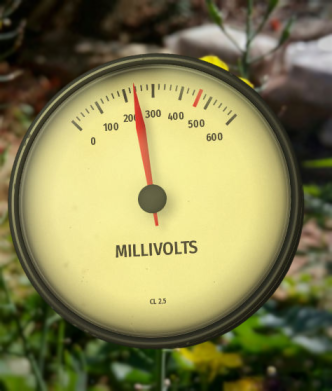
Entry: **240** mV
